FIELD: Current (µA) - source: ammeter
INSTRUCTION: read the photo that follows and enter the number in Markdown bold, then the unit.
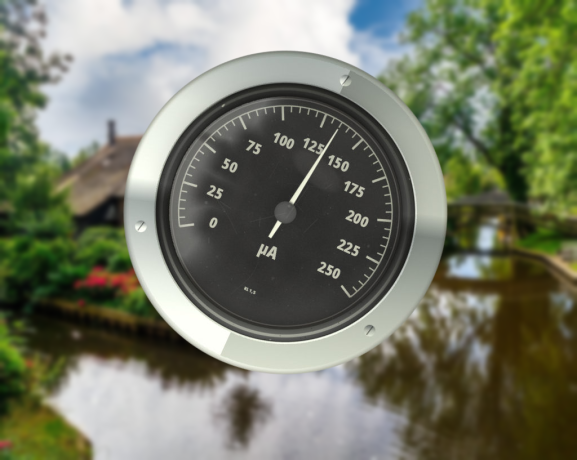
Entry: **135** µA
